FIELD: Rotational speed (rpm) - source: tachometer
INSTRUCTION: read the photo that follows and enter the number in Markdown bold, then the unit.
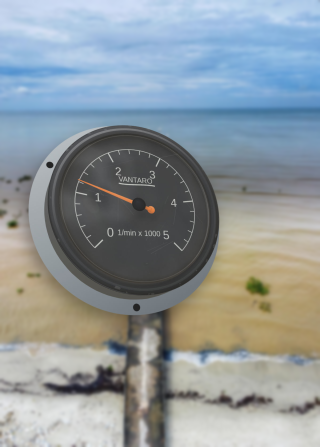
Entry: **1200** rpm
